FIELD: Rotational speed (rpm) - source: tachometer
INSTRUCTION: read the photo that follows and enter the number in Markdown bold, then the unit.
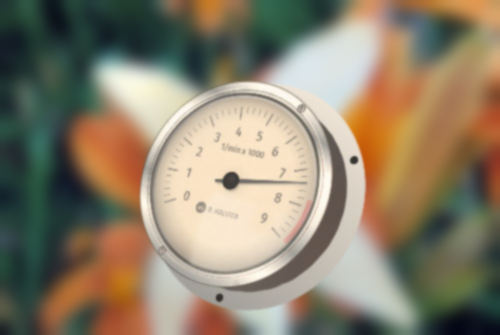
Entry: **7400** rpm
